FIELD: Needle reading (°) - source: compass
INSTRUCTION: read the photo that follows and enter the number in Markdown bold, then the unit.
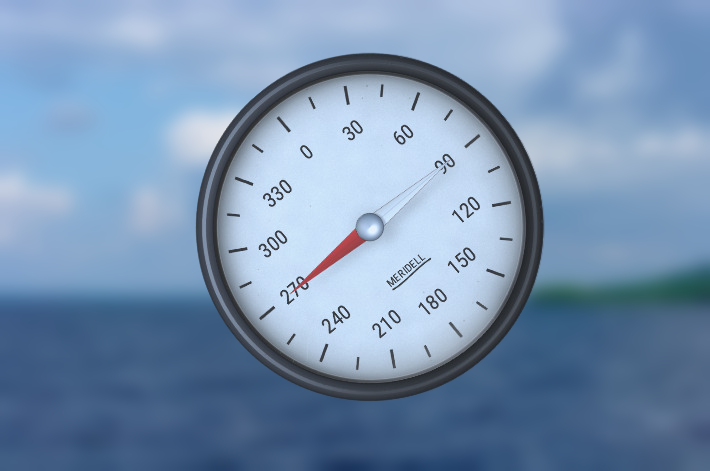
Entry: **270** °
